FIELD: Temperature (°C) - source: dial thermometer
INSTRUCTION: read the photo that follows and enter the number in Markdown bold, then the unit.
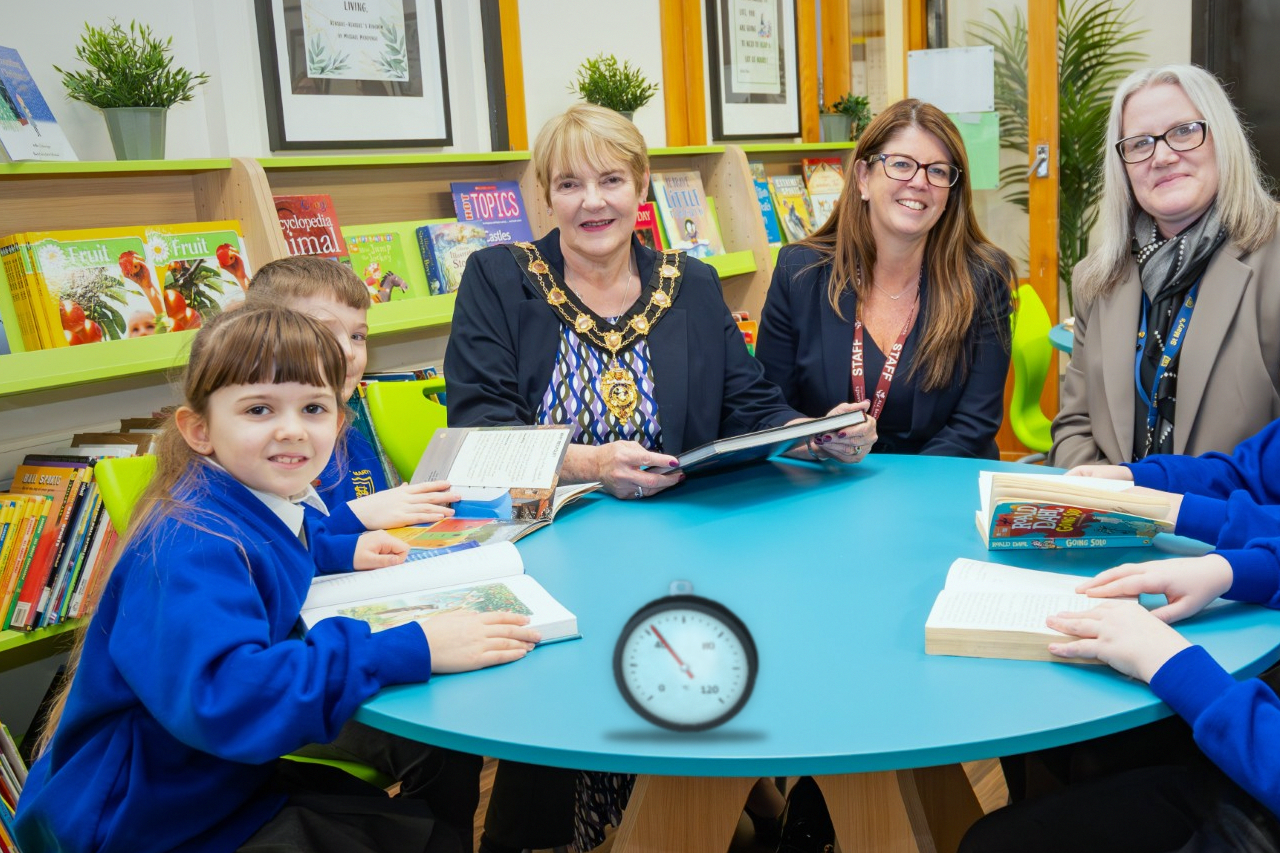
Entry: **44** °C
